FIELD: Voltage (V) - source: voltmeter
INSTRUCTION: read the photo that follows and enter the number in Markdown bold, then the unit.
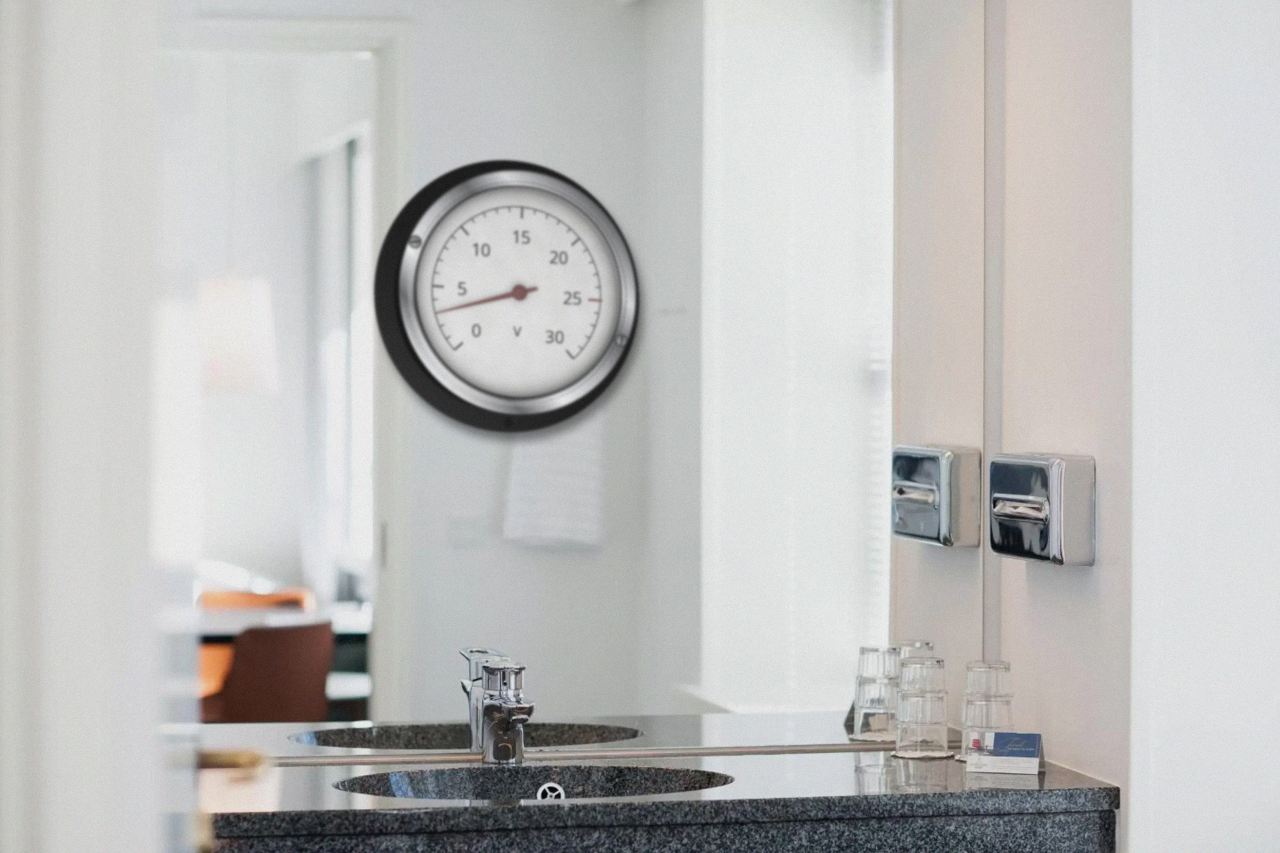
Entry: **3** V
